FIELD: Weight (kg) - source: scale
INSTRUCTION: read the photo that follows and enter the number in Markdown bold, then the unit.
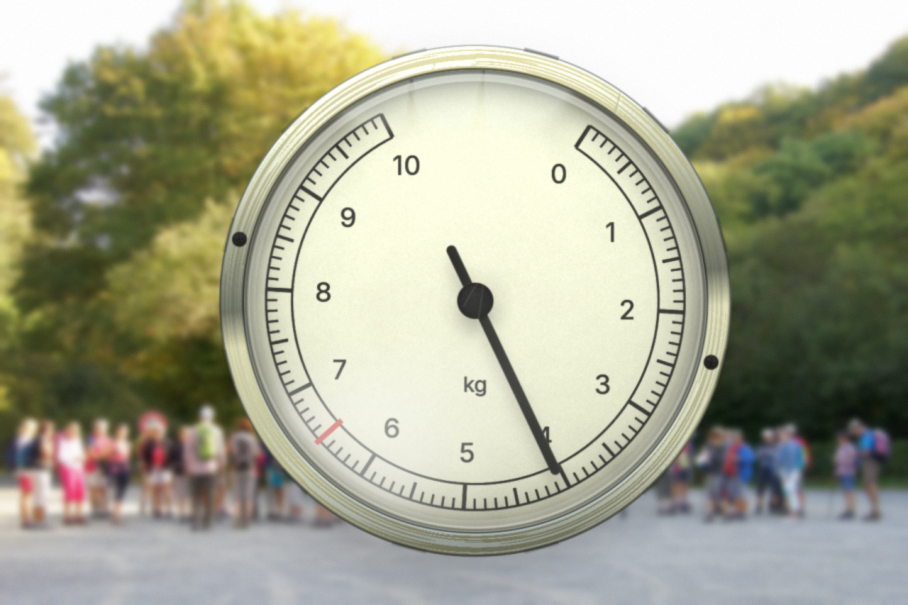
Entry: **4.05** kg
